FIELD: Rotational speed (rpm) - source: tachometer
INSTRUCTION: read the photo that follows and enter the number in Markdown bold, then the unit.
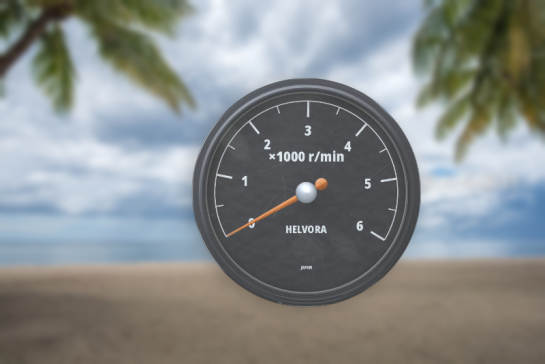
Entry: **0** rpm
